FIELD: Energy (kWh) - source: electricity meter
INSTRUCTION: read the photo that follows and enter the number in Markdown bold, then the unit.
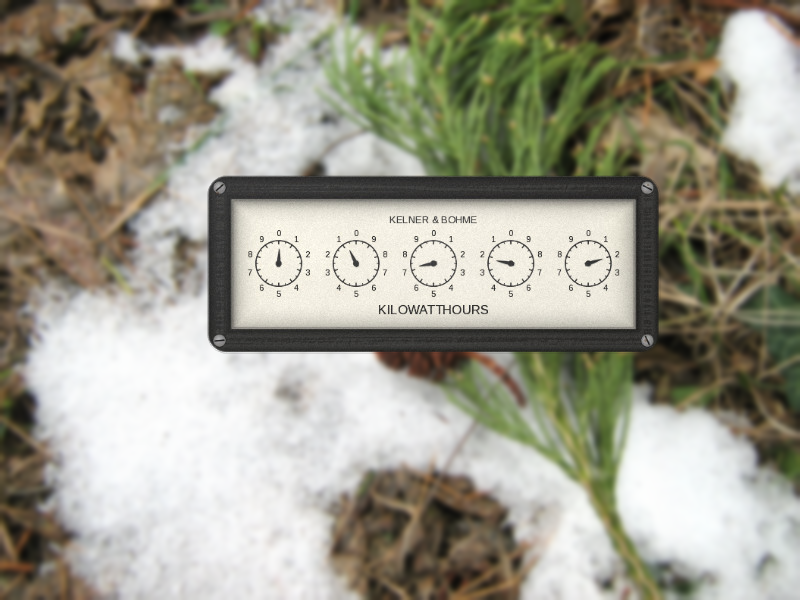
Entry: **722** kWh
